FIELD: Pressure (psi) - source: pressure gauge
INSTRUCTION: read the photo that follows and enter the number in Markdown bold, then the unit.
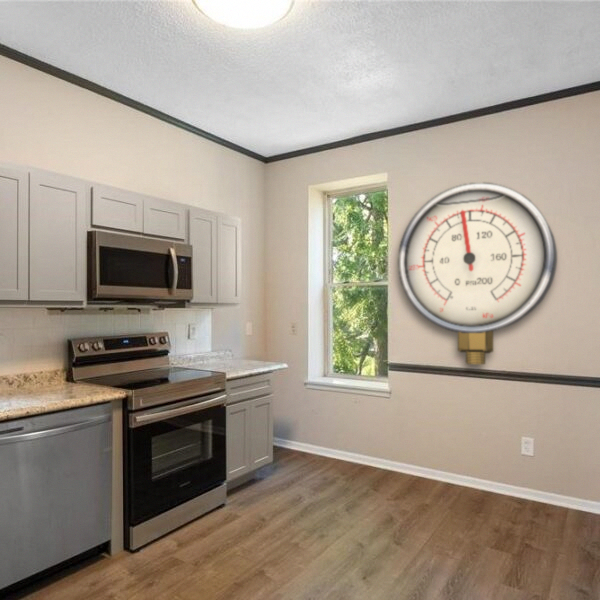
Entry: **95** psi
